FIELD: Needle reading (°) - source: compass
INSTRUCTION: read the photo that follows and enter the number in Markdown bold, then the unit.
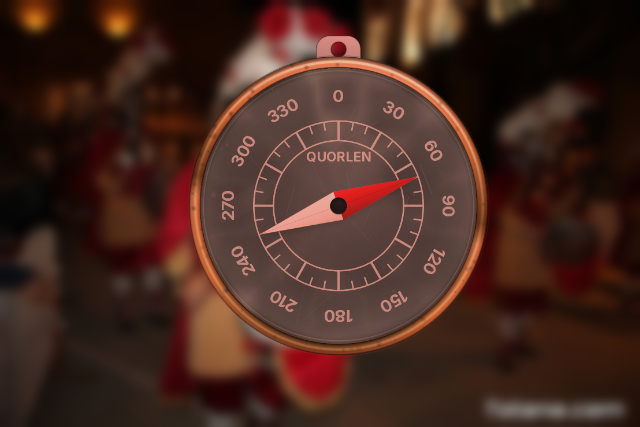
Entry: **70** °
